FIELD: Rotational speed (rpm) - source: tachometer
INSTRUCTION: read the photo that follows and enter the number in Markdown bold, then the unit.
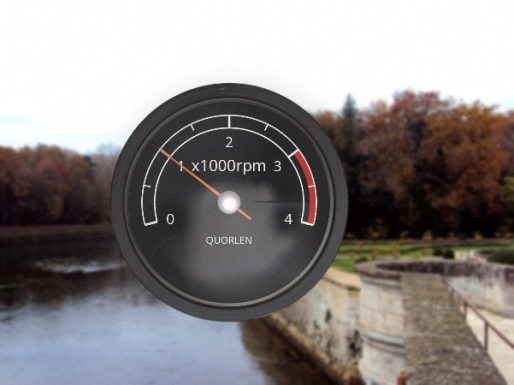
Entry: **1000** rpm
